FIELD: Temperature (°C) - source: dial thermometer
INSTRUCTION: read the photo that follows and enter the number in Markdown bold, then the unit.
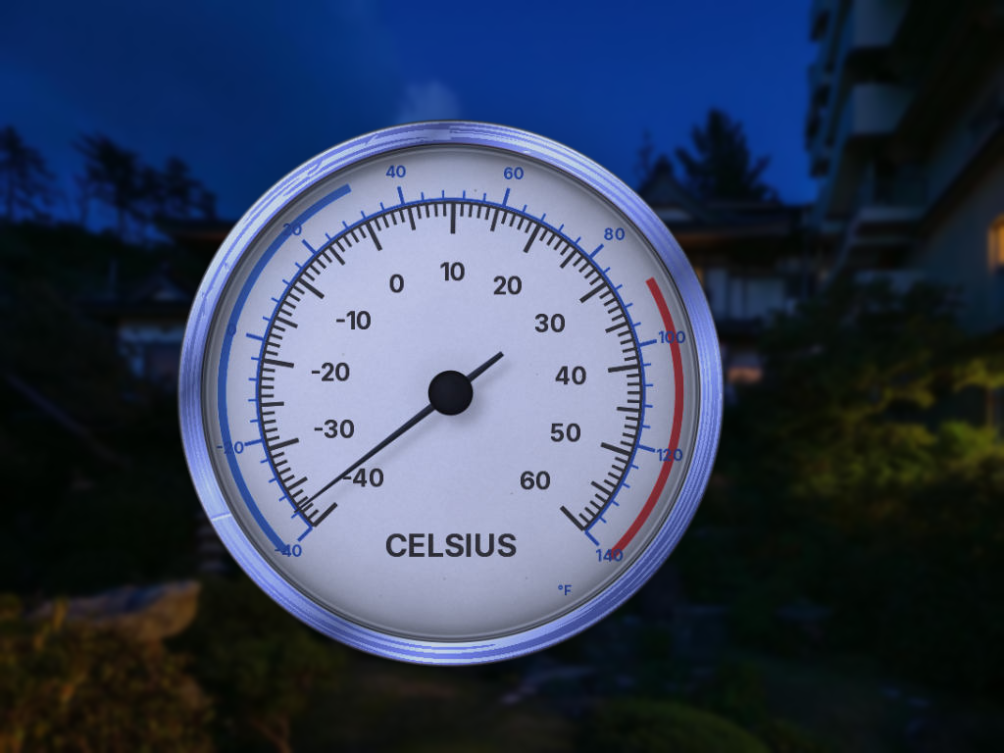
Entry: **-37.5** °C
